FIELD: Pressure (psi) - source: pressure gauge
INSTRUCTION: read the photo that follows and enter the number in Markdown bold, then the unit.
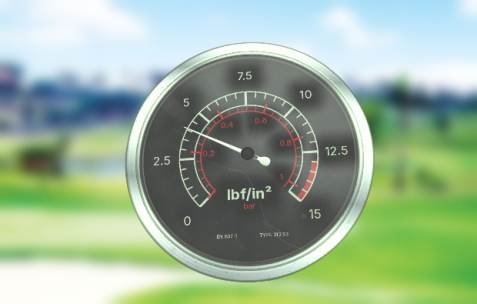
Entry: **4** psi
